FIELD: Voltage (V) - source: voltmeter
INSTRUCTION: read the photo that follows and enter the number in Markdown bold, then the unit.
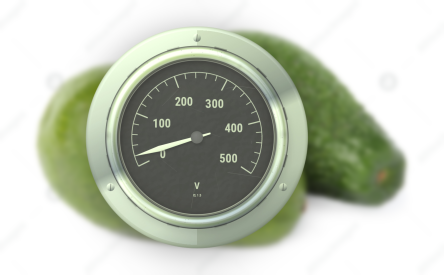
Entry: **20** V
